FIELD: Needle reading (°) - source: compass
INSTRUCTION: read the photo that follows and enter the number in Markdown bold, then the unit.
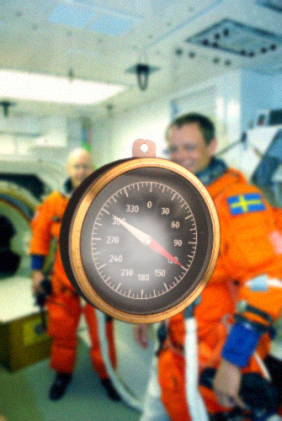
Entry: **120** °
